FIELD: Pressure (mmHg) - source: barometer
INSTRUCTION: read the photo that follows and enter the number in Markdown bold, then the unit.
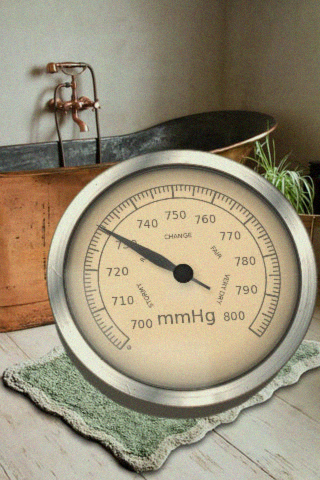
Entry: **730** mmHg
